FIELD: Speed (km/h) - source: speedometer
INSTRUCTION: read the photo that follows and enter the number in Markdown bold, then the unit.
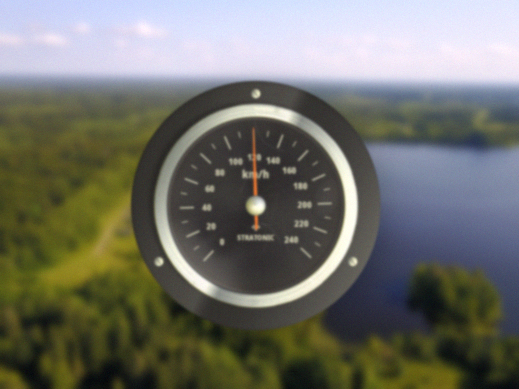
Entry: **120** km/h
